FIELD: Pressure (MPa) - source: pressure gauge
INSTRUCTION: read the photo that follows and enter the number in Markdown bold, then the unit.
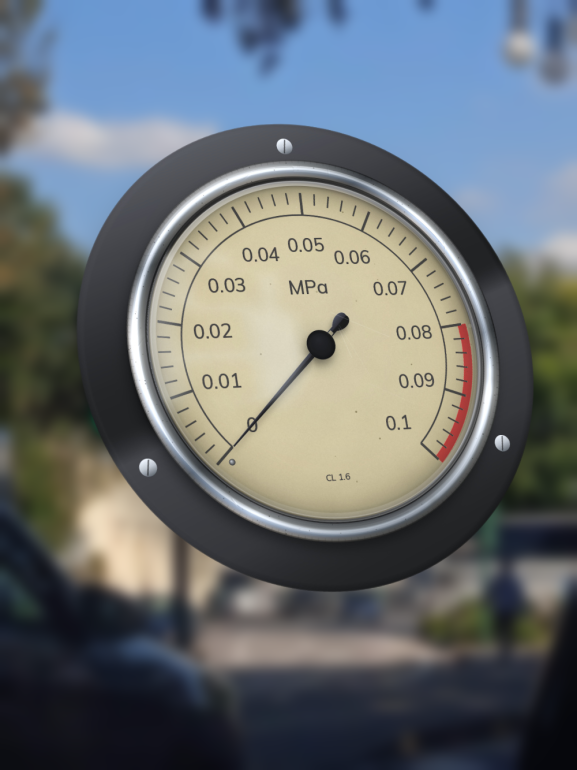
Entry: **0** MPa
